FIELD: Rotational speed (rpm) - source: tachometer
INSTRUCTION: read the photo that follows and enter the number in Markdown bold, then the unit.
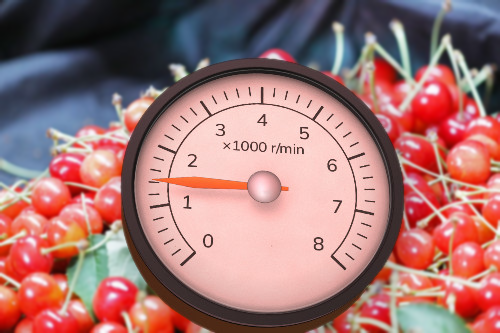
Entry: **1400** rpm
